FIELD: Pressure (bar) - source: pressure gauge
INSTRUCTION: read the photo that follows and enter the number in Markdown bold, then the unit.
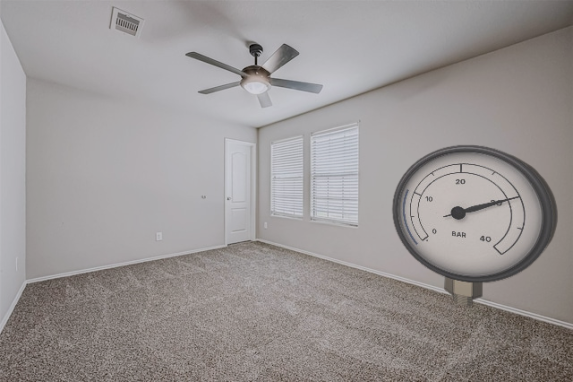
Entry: **30** bar
